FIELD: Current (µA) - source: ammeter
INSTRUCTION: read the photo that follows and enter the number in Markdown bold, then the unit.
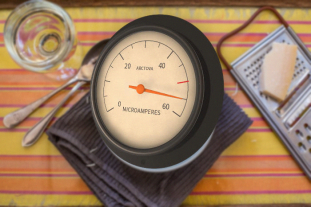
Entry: **55** µA
